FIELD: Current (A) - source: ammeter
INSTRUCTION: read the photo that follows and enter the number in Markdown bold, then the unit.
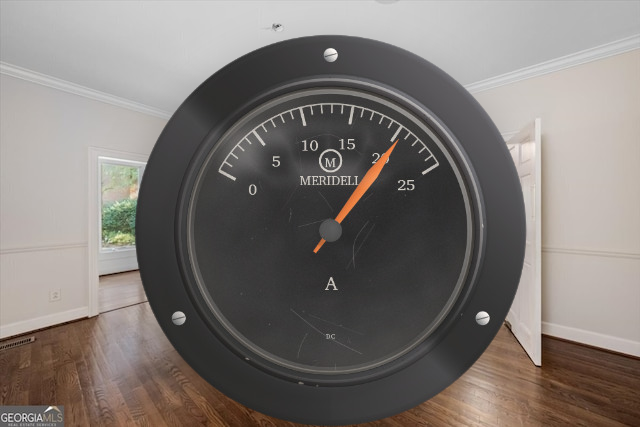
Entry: **20.5** A
